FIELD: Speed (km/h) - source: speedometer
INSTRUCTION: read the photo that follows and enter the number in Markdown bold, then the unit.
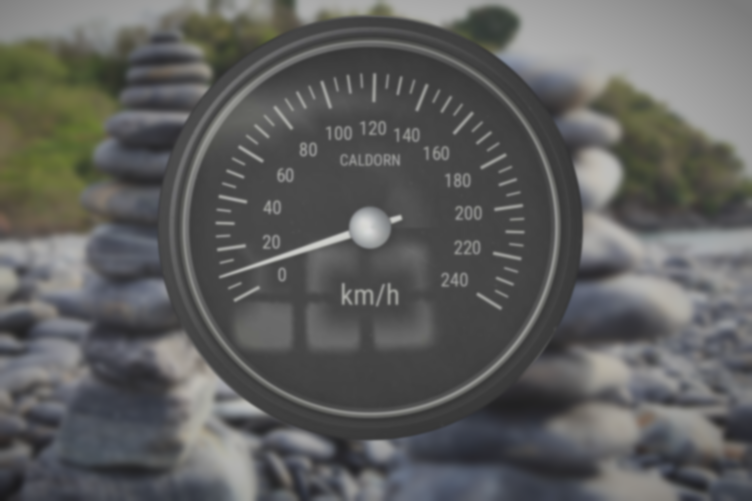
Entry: **10** km/h
